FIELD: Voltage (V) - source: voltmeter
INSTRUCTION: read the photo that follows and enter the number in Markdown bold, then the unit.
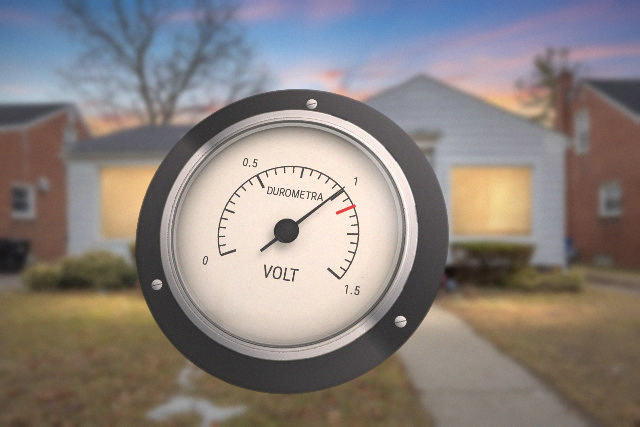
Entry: **1** V
